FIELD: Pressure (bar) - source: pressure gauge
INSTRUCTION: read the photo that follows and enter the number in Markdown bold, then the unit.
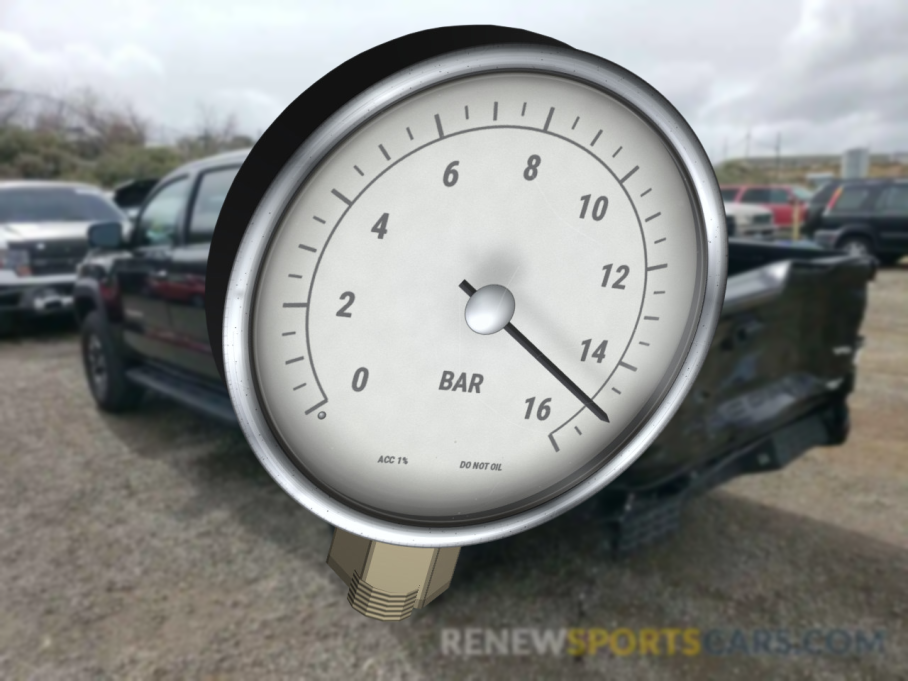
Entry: **15** bar
